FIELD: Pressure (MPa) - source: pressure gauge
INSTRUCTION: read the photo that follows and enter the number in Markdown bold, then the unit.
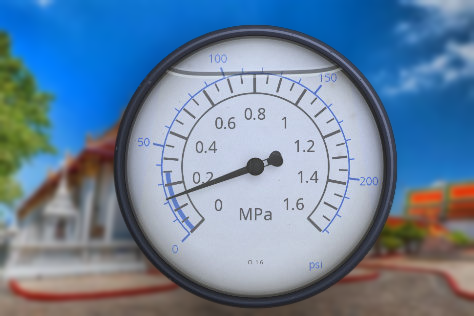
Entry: **0.15** MPa
